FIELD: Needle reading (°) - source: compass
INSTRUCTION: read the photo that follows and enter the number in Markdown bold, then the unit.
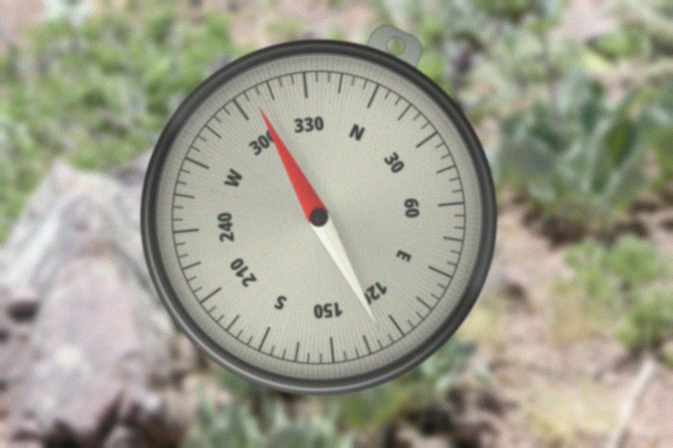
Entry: **307.5** °
